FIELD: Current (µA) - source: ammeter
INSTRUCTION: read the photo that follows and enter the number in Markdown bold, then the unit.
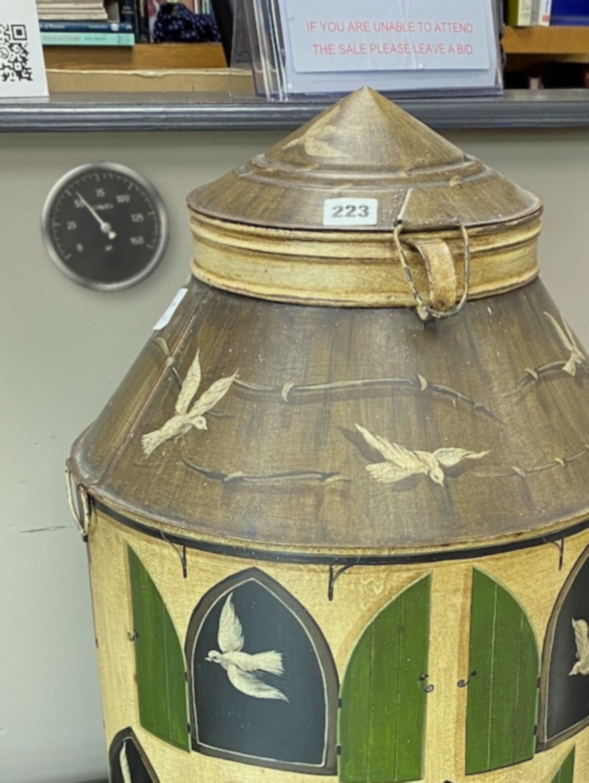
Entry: **55** µA
